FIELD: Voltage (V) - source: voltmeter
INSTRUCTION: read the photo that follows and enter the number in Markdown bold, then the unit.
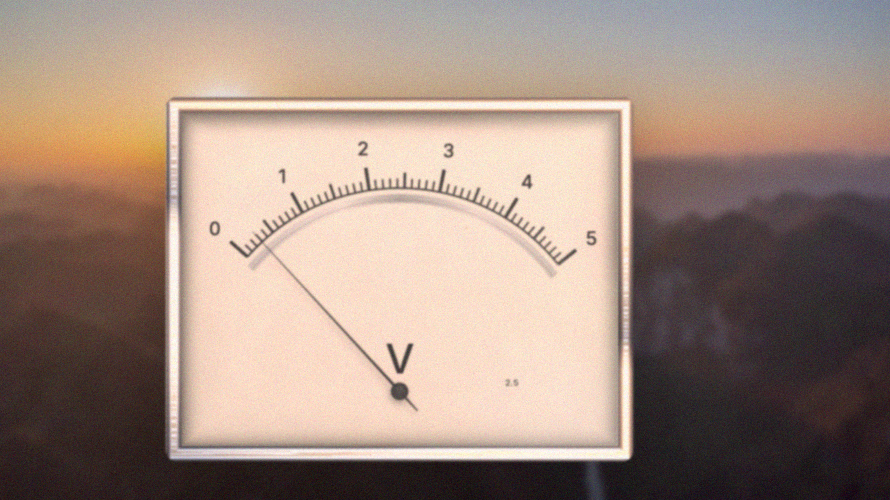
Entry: **0.3** V
